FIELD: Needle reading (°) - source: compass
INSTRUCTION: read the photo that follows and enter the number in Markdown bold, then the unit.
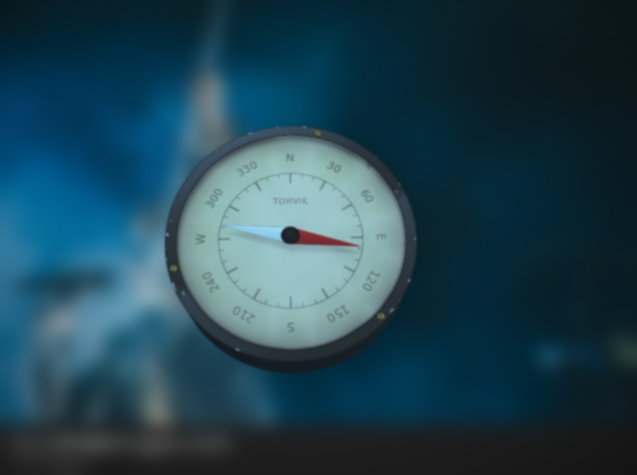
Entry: **100** °
